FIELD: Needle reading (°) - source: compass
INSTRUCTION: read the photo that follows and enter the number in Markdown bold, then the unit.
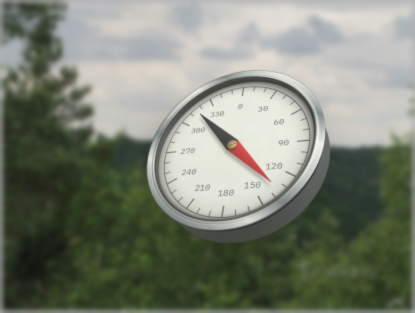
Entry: **135** °
